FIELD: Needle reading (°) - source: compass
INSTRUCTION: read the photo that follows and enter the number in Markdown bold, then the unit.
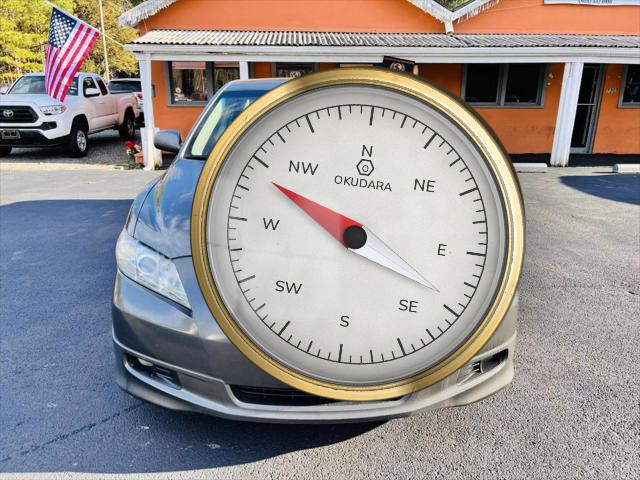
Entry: **295** °
